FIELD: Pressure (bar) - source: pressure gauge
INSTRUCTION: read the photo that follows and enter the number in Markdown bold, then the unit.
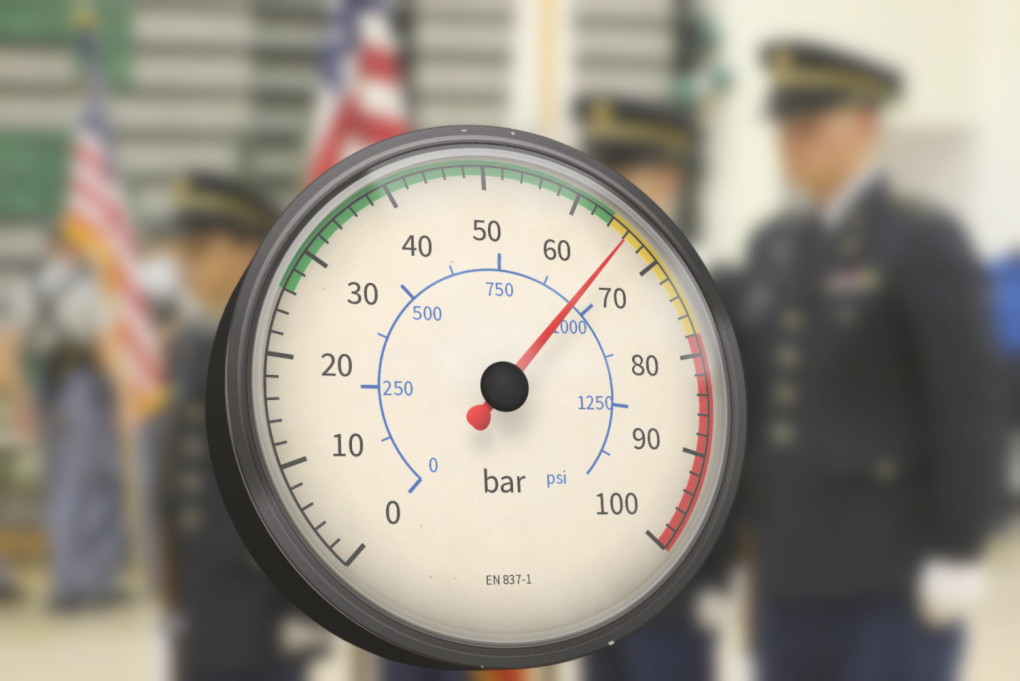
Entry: **66** bar
